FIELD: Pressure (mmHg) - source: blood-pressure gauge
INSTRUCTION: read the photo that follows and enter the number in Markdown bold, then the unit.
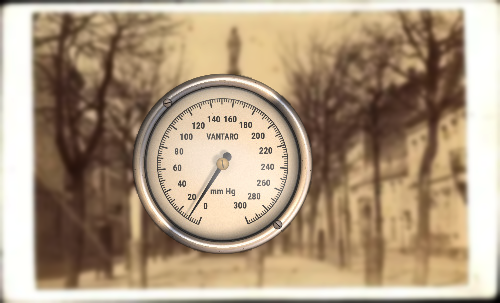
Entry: **10** mmHg
